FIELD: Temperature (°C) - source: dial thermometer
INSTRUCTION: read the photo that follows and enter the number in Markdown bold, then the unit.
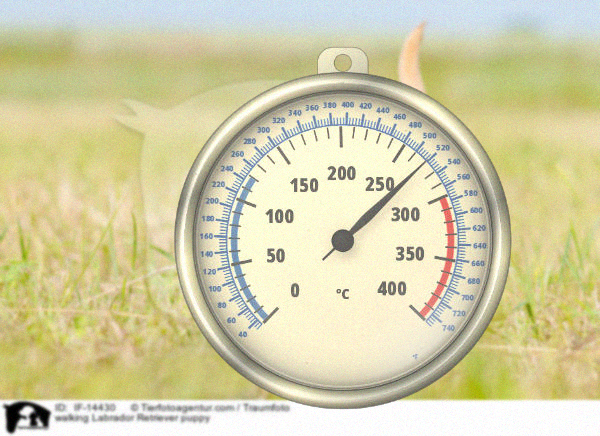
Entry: **270** °C
